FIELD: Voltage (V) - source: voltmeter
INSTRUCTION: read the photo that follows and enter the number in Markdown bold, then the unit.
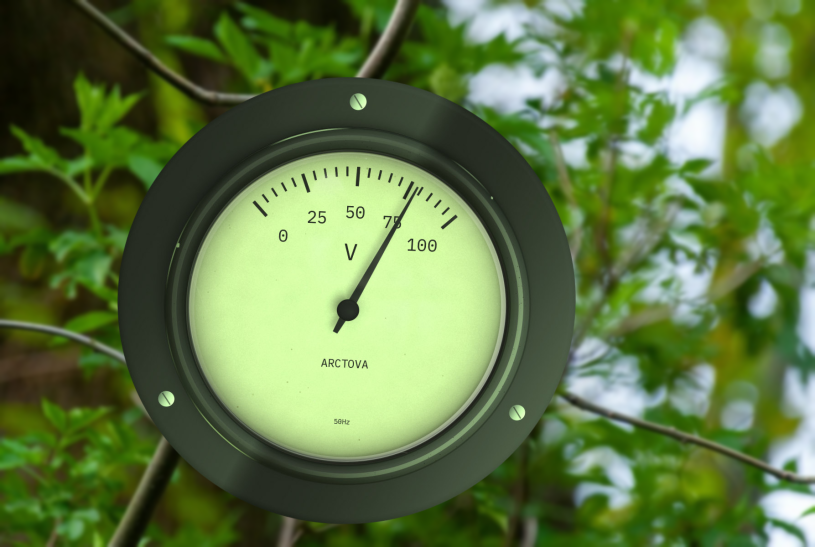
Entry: **77.5** V
